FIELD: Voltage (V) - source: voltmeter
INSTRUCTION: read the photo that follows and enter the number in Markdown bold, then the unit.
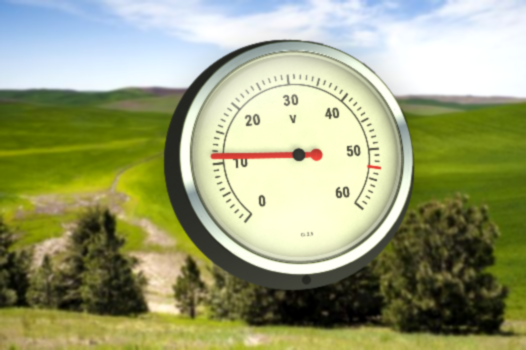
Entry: **11** V
